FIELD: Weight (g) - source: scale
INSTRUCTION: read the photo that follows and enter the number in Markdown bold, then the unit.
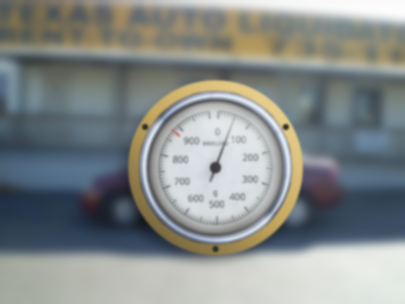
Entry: **50** g
